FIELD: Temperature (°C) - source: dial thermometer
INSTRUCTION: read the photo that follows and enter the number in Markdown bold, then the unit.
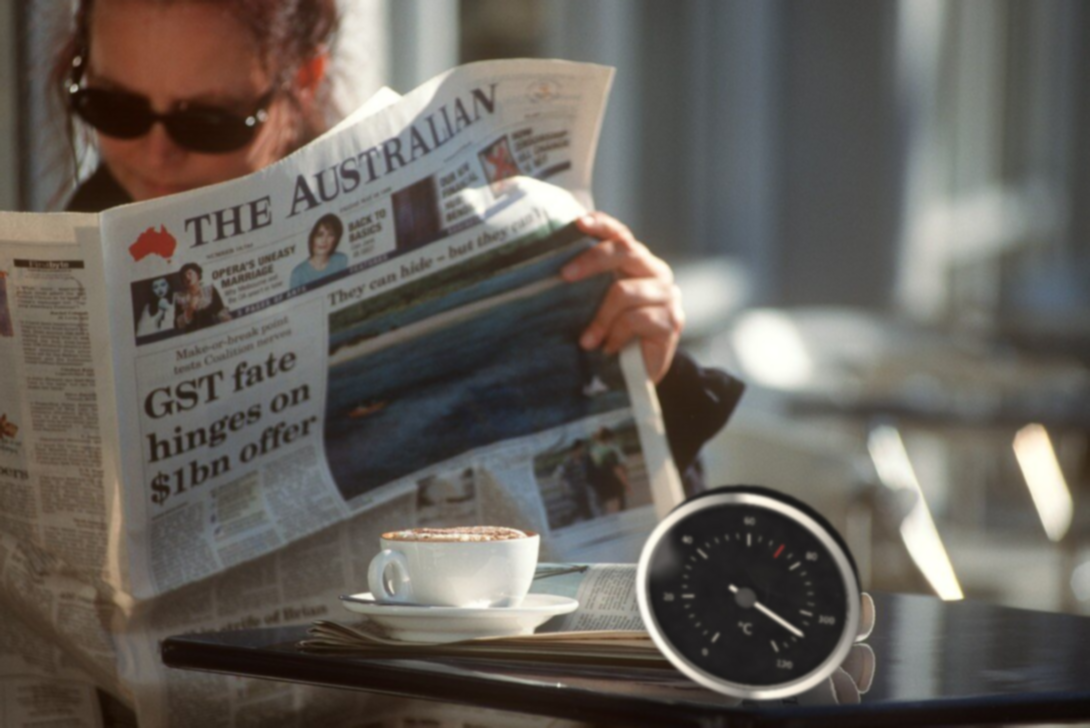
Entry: **108** °C
